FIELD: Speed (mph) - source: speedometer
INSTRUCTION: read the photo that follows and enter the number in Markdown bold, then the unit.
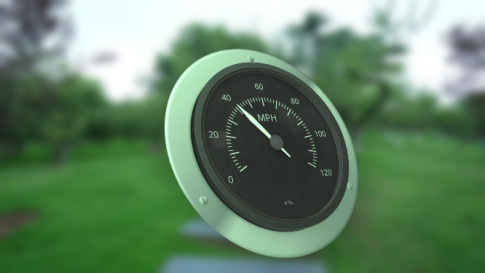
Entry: **40** mph
